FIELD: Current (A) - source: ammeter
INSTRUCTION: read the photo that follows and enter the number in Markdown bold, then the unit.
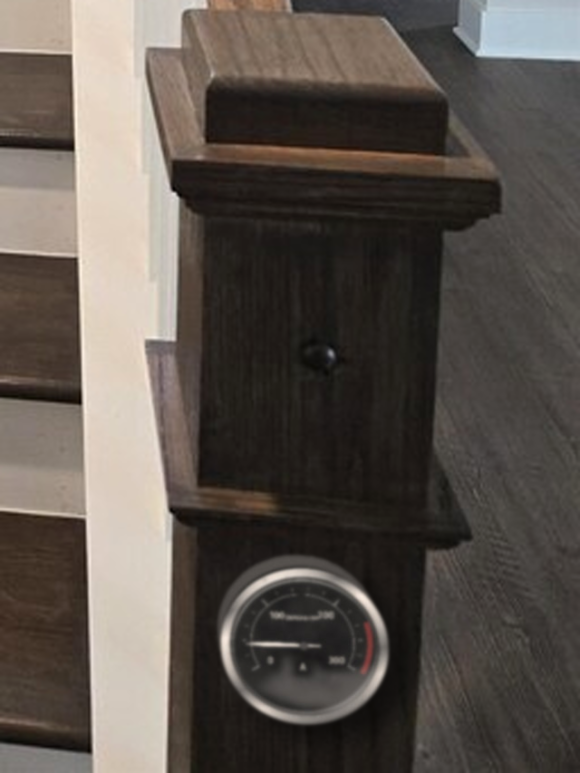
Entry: **40** A
